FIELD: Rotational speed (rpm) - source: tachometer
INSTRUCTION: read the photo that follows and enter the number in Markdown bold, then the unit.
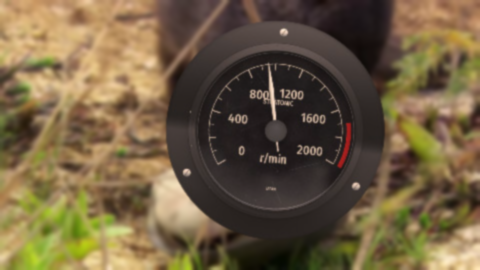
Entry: **950** rpm
